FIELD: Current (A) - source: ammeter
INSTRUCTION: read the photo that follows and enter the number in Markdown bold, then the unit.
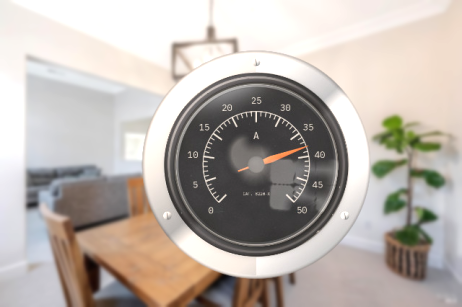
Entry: **38** A
